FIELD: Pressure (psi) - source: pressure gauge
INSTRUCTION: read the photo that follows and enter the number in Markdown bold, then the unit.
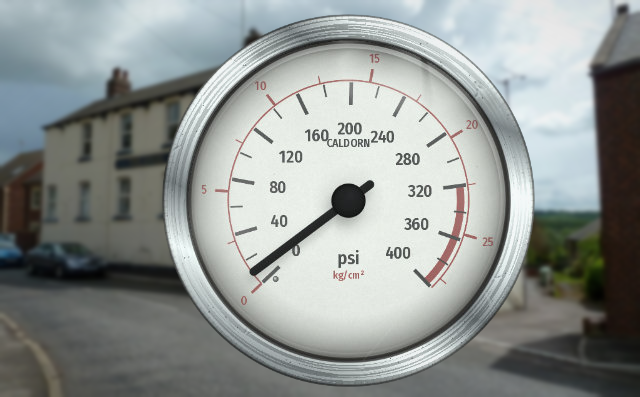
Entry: **10** psi
